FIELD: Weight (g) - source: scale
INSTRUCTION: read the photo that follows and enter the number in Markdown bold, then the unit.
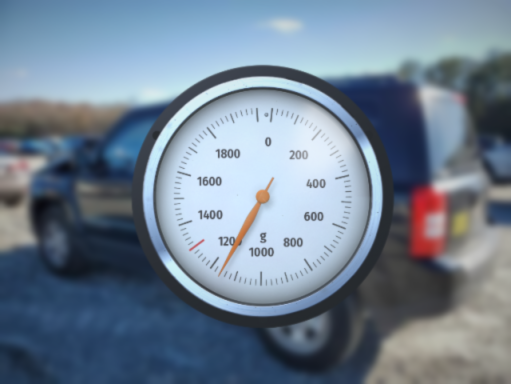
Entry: **1160** g
